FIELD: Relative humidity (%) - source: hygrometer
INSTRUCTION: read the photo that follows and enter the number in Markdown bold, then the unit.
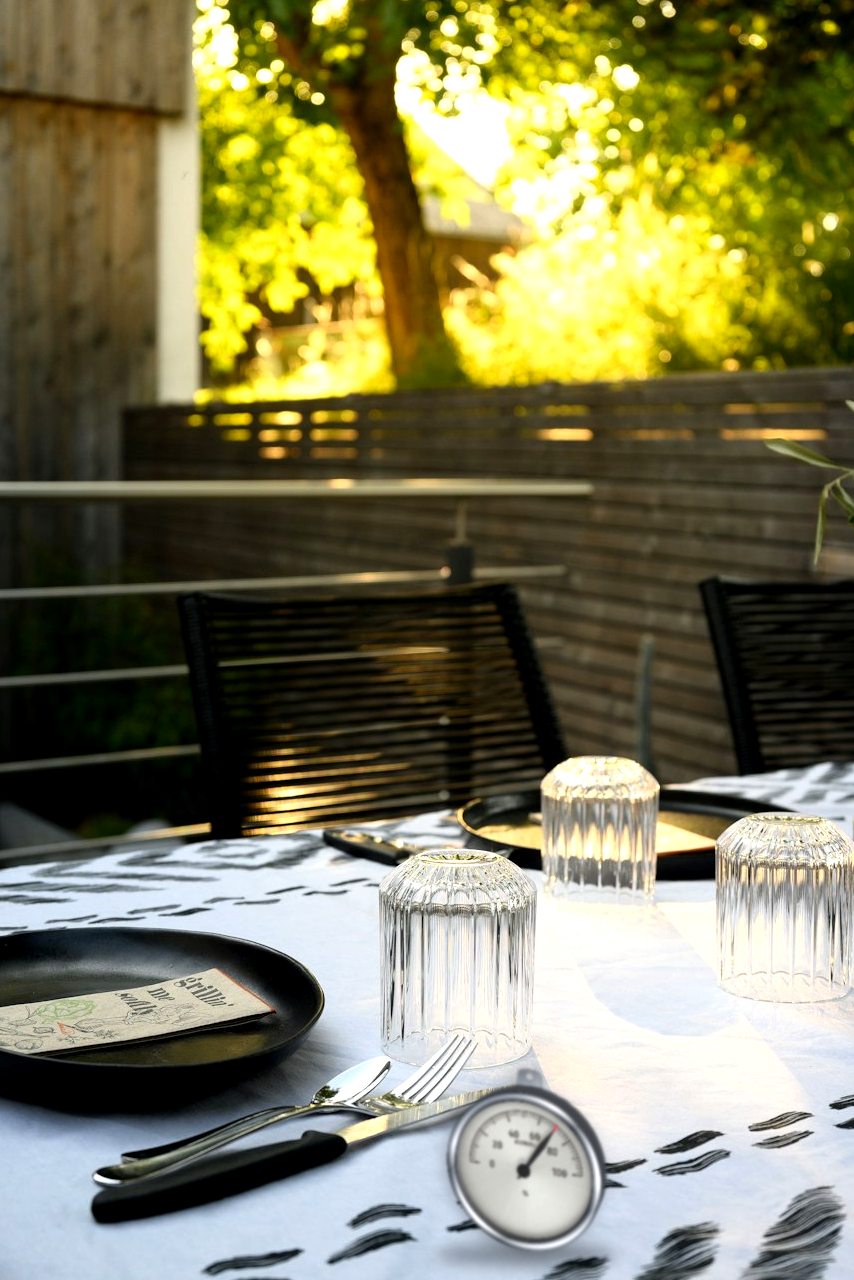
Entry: **70** %
